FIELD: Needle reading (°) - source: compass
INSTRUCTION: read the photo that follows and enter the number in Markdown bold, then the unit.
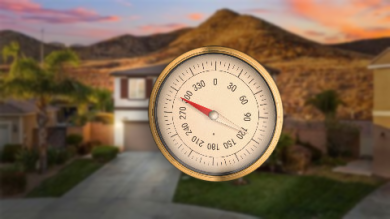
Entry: **295** °
